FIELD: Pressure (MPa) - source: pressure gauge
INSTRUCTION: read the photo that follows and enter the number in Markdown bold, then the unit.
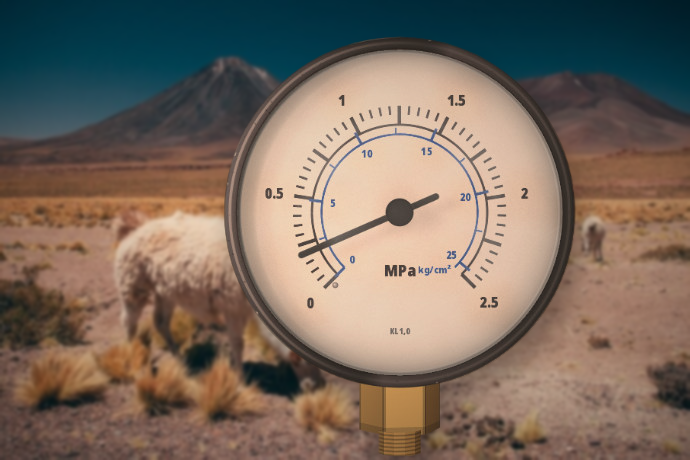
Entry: **0.2** MPa
